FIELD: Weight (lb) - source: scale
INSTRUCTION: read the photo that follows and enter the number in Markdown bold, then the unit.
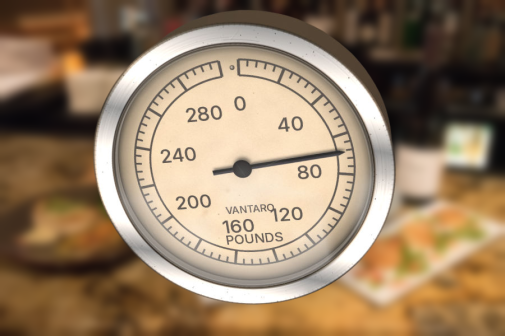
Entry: **68** lb
